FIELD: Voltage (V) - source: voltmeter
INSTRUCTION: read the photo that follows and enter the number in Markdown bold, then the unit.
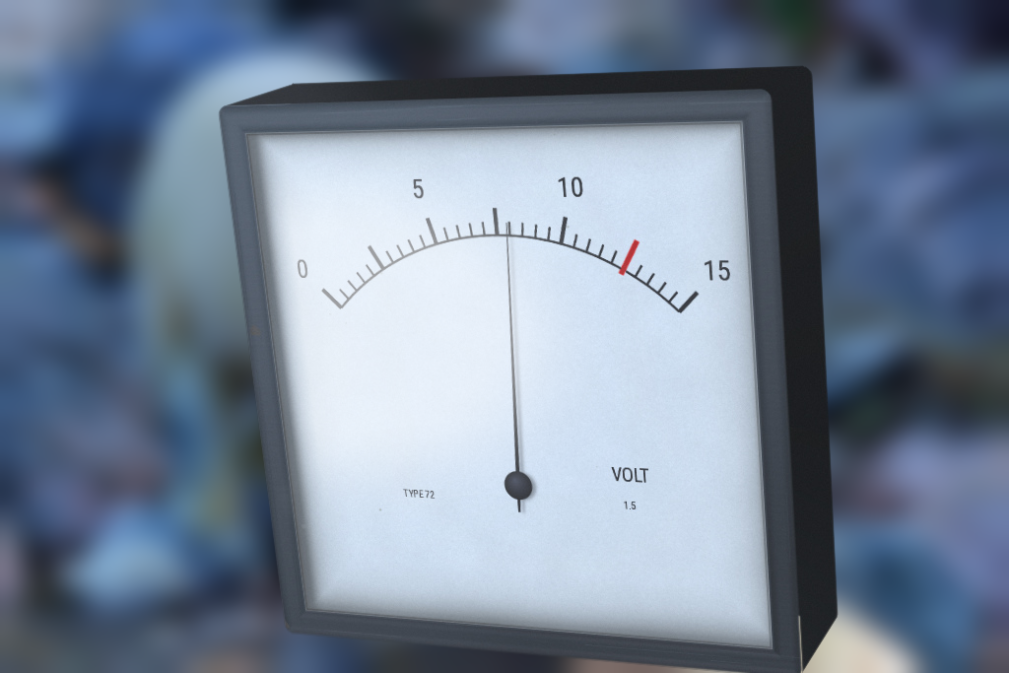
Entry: **8** V
